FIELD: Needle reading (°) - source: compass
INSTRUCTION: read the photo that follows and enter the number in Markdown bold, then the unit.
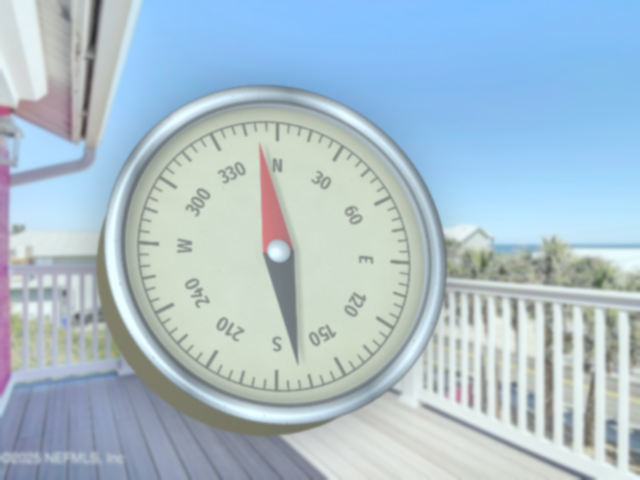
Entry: **350** °
